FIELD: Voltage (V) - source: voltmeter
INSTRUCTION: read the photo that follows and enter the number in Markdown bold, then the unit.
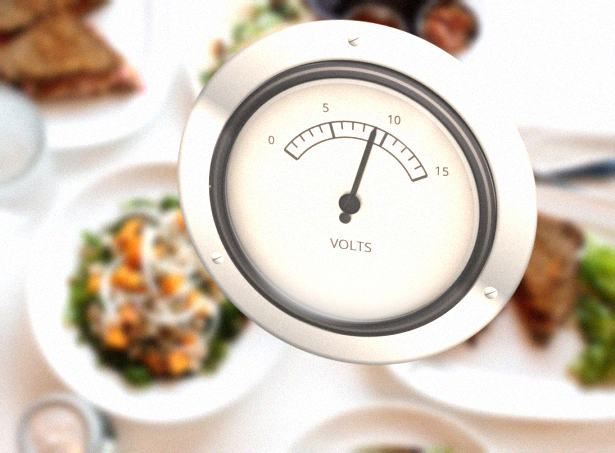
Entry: **9** V
